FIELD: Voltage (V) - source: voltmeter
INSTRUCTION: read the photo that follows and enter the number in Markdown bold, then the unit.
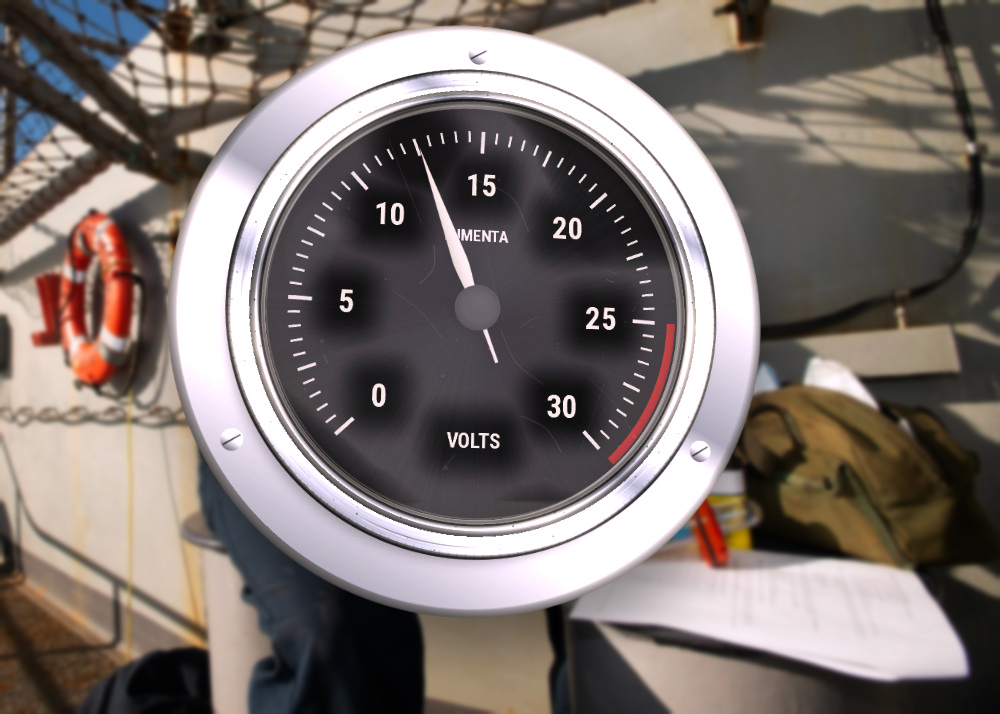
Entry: **12.5** V
